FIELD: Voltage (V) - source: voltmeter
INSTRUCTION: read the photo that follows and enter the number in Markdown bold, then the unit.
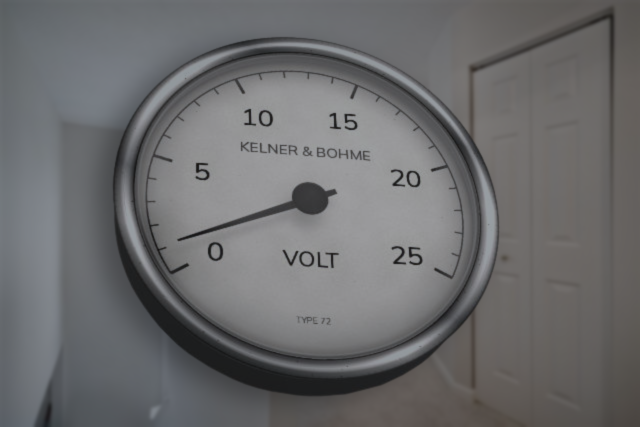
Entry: **1** V
